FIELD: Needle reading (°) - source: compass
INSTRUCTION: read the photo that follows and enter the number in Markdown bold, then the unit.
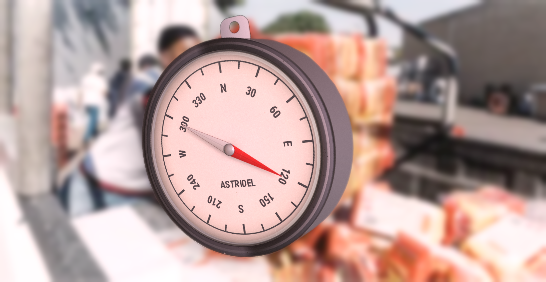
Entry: **120** °
